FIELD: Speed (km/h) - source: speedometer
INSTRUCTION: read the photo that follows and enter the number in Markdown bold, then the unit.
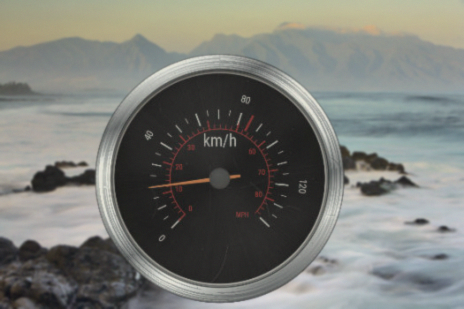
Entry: **20** km/h
